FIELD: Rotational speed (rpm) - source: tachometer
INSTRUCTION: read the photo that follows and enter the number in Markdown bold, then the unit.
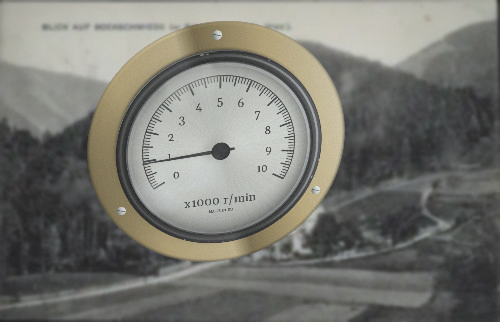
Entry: **1000** rpm
